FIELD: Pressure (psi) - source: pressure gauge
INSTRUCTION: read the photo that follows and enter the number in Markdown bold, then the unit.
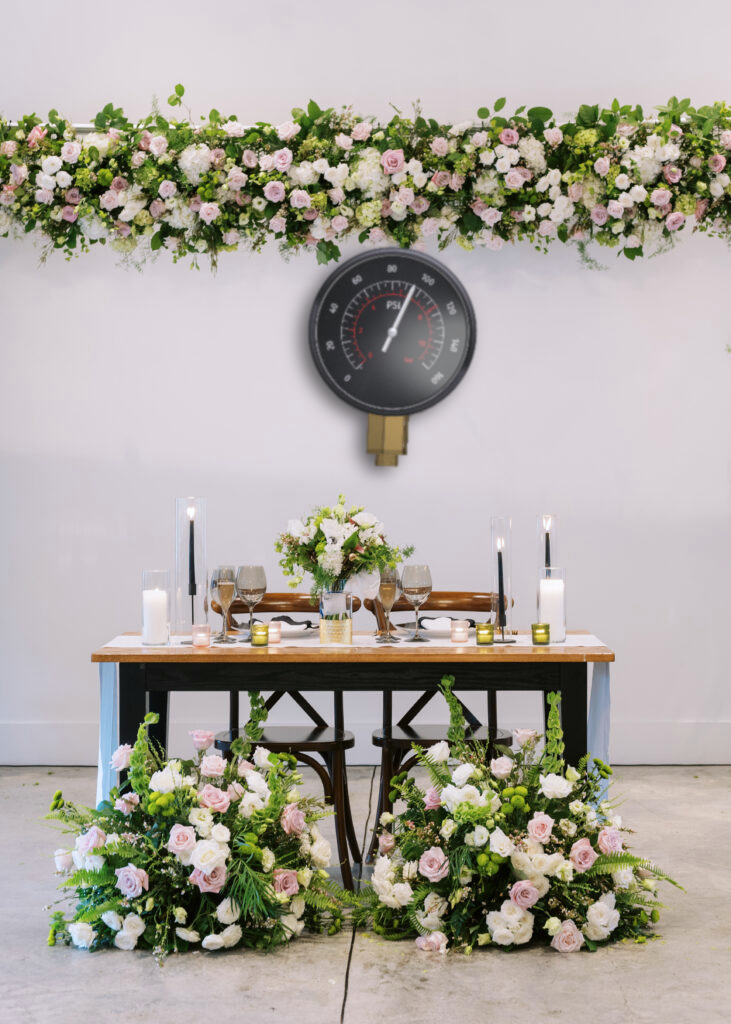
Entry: **95** psi
